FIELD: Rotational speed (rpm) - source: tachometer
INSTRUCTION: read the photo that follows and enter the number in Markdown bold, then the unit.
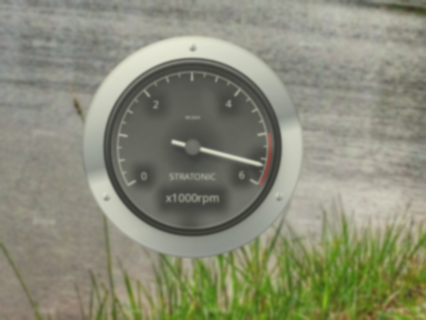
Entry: **5625** rpm
